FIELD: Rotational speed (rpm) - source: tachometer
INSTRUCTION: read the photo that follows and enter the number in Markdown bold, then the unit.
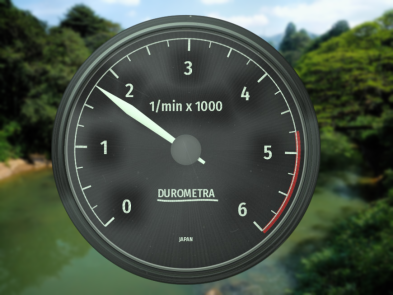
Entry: **1750** rpm
